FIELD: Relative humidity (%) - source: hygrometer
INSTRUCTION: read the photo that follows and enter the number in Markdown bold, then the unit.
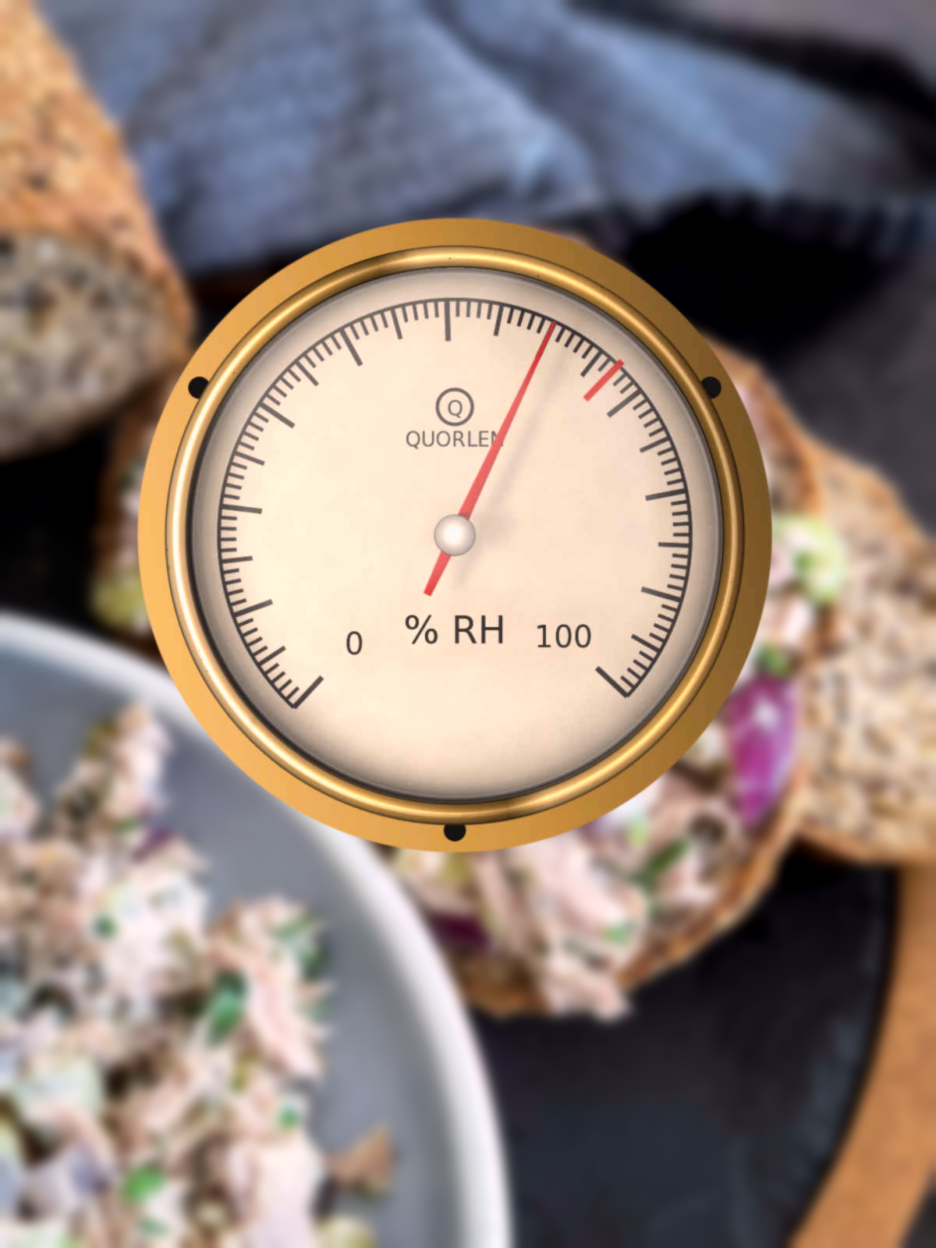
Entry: **60** %
